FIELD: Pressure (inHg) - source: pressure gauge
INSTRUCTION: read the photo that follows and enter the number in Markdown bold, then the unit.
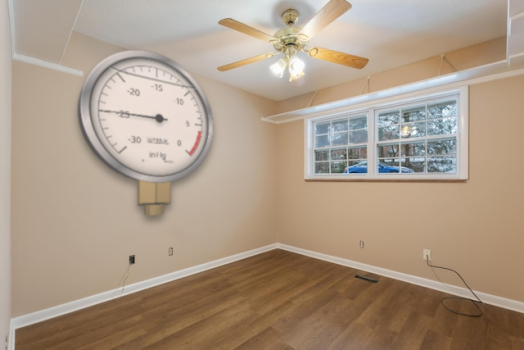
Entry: **-25** inHg
